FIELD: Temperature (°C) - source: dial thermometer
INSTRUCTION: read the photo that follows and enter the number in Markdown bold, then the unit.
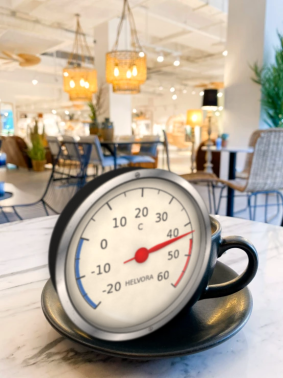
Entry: **42.5** °C
